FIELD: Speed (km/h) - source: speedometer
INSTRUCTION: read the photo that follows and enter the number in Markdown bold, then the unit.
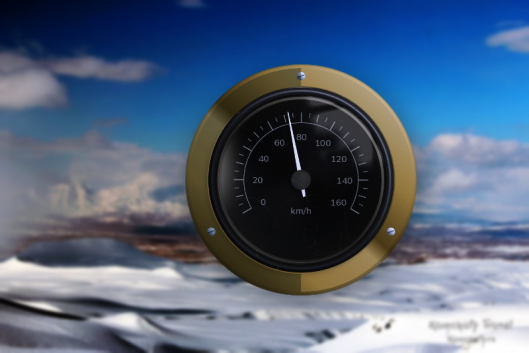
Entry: **72.5** km/h
